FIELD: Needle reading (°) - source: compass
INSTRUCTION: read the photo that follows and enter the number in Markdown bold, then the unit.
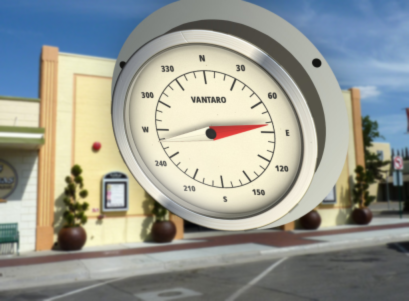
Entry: **80** °
